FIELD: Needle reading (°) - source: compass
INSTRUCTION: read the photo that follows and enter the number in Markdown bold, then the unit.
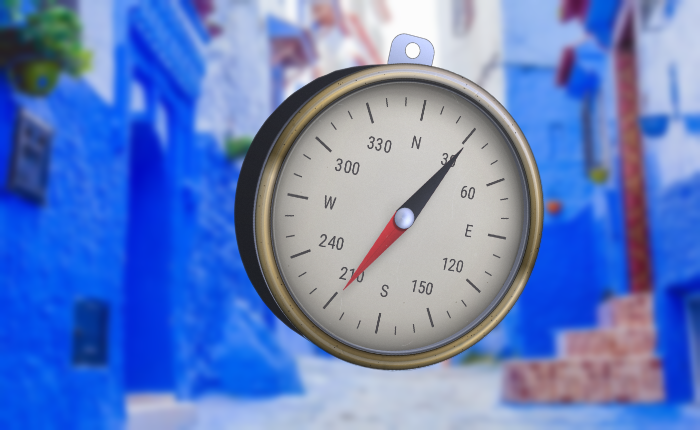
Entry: **210** °
